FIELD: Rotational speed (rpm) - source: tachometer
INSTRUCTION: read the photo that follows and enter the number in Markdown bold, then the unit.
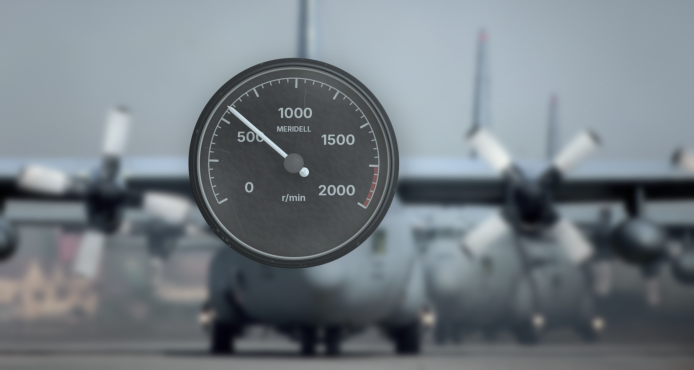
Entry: **575** rpm
